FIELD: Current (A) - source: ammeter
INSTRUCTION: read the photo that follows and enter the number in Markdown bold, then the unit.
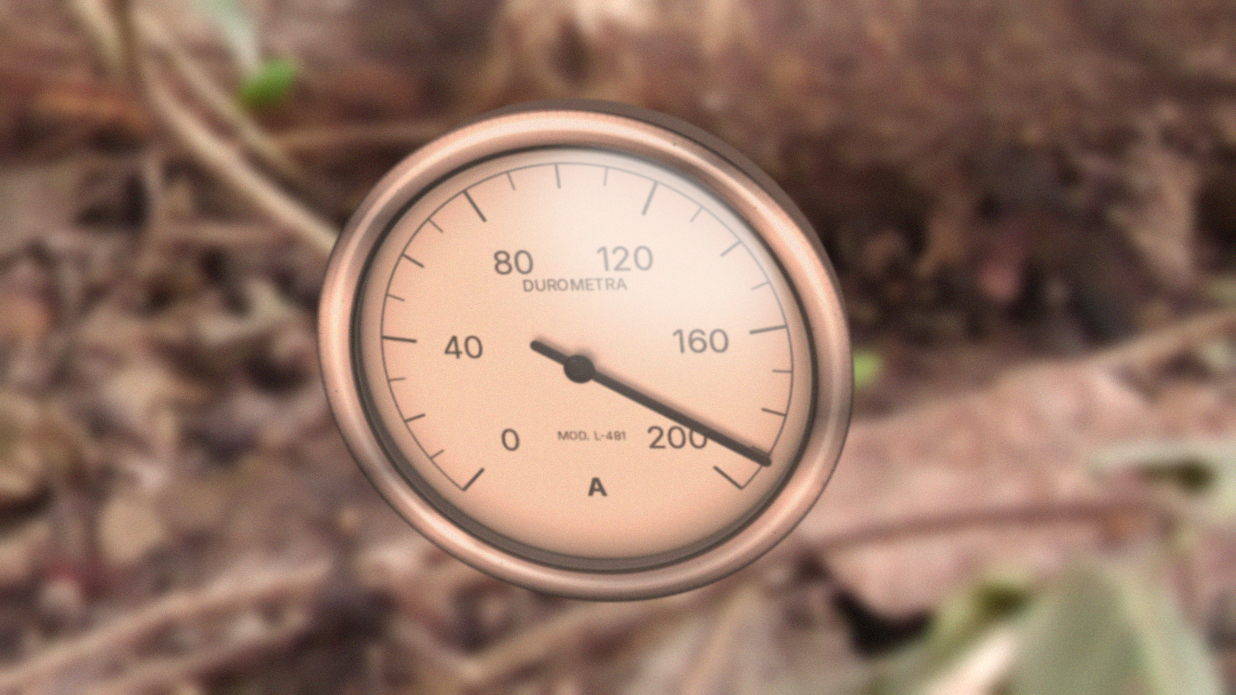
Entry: **190** A
